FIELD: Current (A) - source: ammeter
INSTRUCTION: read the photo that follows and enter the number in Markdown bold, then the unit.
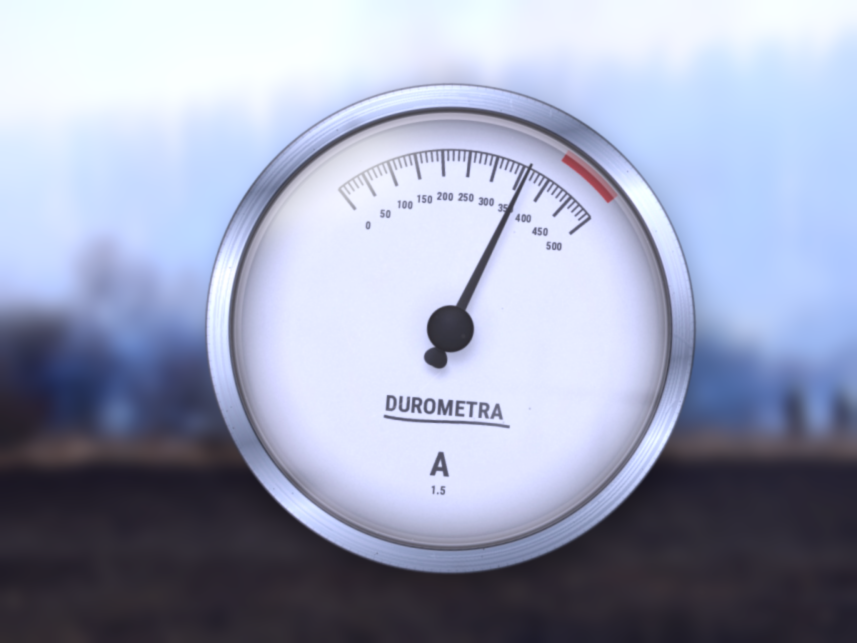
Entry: **360** A
